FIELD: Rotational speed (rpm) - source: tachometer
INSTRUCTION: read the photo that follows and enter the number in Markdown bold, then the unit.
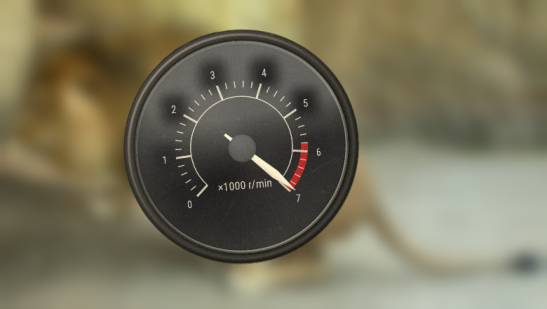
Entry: **6900** rpm
